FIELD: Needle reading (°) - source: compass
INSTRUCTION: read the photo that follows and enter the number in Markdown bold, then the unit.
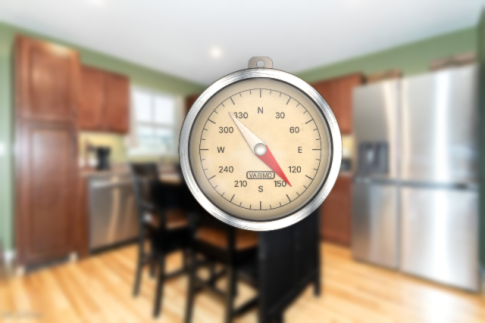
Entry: **140** °
